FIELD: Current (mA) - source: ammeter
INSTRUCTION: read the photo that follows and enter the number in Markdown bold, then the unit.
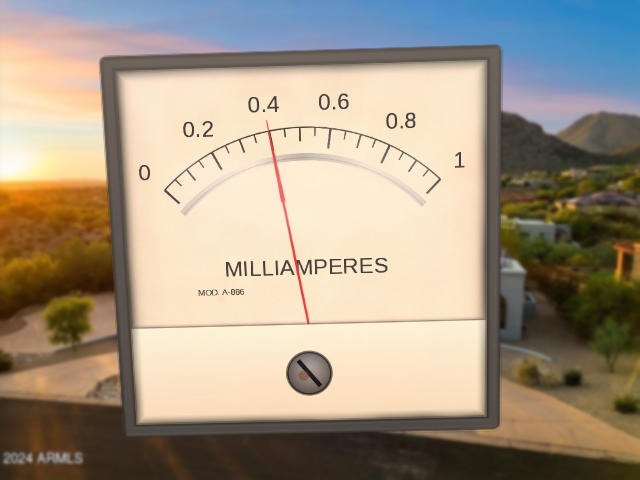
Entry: **0.4** mA
